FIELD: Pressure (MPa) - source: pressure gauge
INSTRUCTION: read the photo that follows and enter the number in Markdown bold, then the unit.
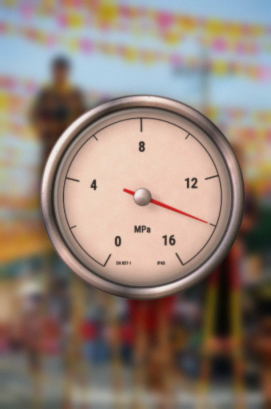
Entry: **14** MPa
